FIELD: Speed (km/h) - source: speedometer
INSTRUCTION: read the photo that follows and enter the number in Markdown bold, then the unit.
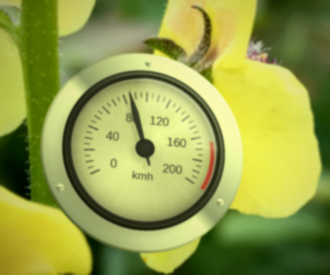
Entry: **85** km/h
